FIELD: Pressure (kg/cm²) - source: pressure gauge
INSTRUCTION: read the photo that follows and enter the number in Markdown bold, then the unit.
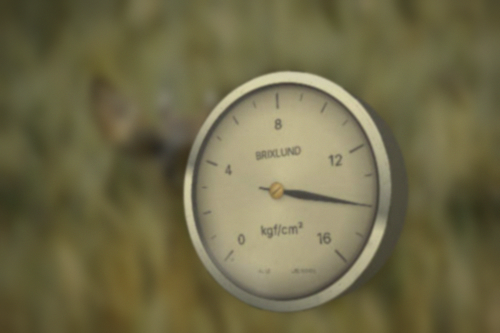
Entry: **14** kg/cm²
